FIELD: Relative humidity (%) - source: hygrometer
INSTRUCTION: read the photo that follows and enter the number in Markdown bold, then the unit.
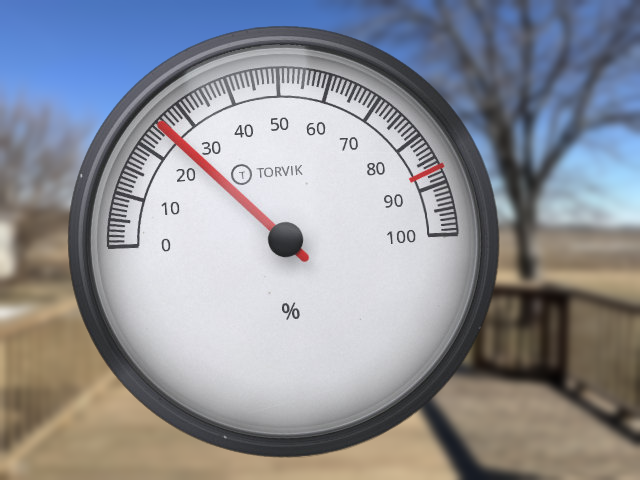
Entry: **25** %
